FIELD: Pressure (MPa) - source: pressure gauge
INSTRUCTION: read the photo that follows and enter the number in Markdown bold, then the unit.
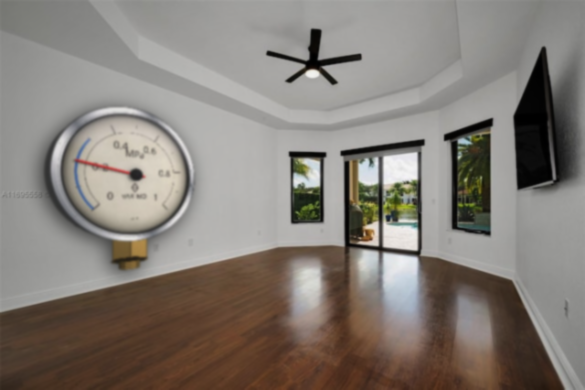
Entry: **0.2** MPa
